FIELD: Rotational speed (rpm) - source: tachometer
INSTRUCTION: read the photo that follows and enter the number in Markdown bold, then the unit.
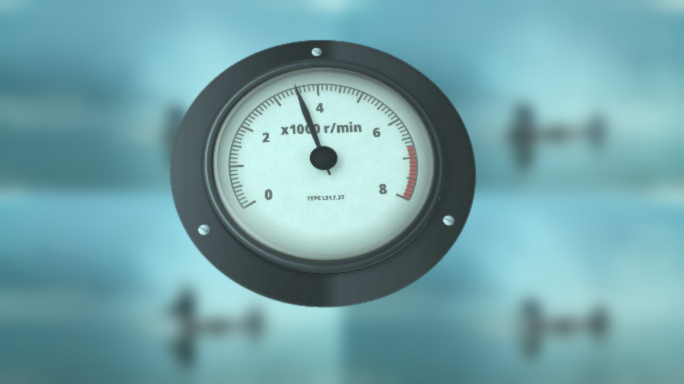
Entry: **3500** rpm
